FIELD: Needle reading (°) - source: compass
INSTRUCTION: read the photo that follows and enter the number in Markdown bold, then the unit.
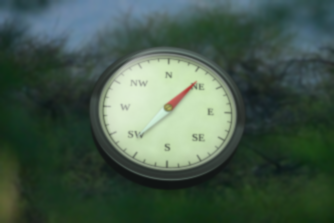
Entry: **40** °
